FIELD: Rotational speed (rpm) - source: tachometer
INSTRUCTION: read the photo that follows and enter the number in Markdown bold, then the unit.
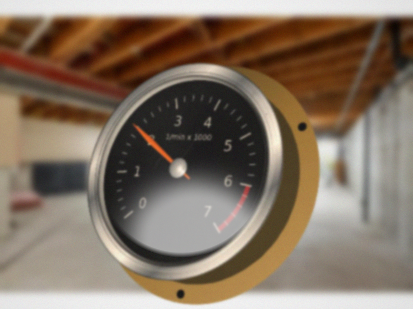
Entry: **2000** rpm
